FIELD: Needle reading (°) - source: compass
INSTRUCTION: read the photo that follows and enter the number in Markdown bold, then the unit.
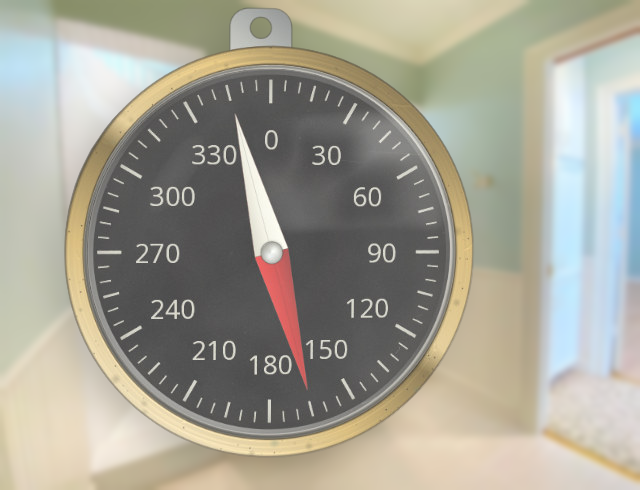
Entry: **165** °
